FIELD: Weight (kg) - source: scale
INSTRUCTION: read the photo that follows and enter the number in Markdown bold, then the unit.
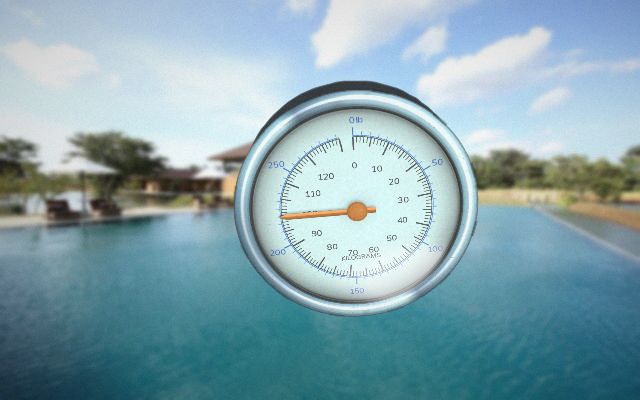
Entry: **100** kg
